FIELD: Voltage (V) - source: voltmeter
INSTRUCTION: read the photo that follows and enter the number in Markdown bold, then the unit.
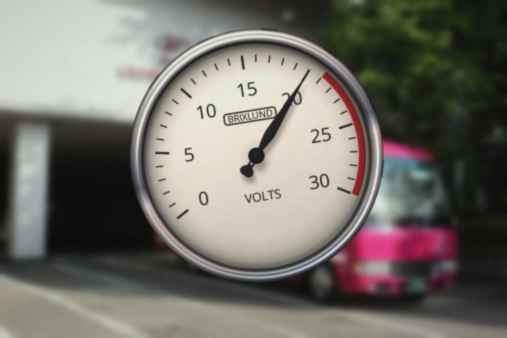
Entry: **20** V
